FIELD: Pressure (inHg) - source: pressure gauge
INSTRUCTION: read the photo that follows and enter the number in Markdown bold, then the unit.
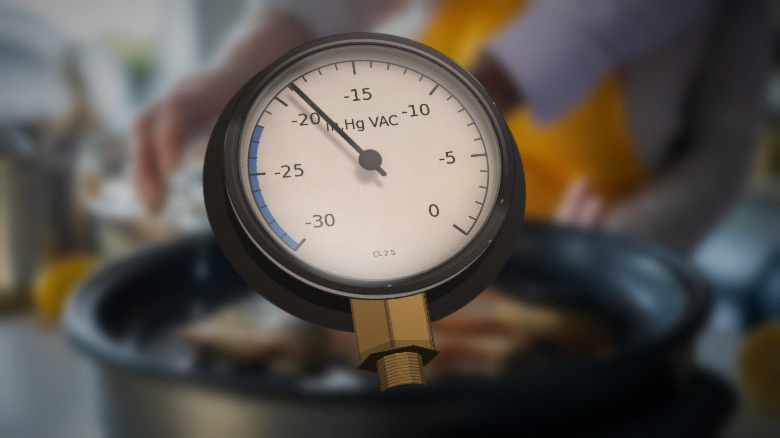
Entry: **-19** inHg
